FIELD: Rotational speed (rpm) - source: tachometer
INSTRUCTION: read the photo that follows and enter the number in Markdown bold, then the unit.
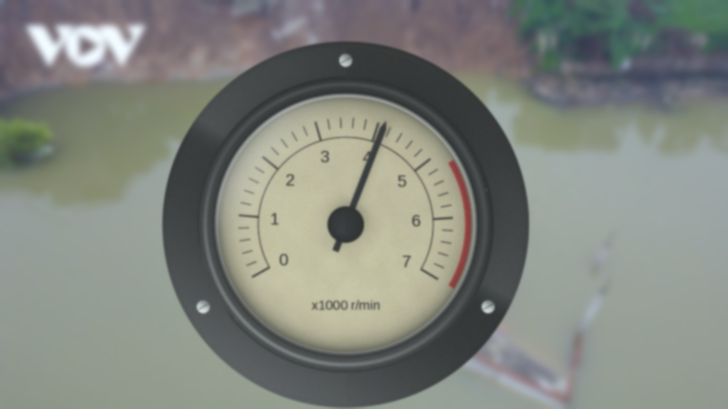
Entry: **4100** rpm
